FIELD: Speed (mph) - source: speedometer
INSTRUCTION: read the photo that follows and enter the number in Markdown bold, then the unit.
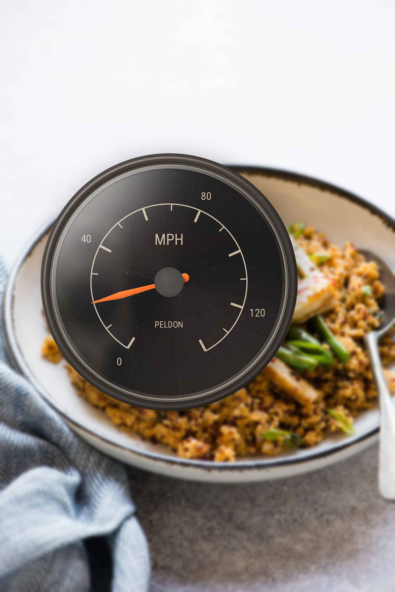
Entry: **20** mph
